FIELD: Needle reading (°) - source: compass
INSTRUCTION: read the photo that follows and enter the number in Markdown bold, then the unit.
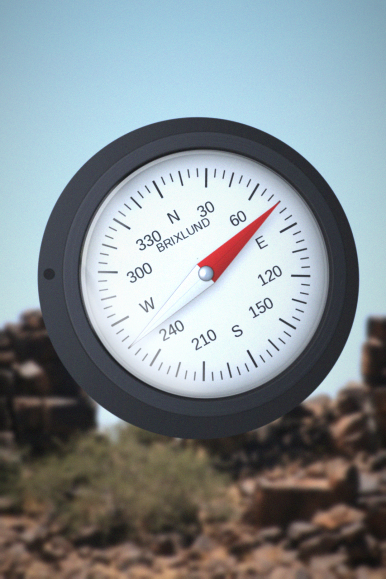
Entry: **75** °
